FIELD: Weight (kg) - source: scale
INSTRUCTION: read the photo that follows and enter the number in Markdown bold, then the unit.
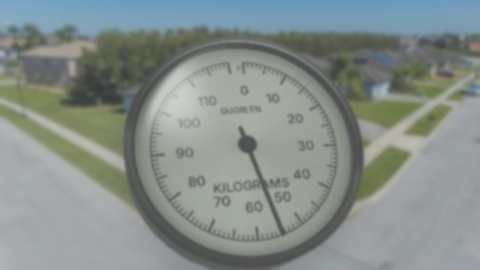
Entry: **55** kg
